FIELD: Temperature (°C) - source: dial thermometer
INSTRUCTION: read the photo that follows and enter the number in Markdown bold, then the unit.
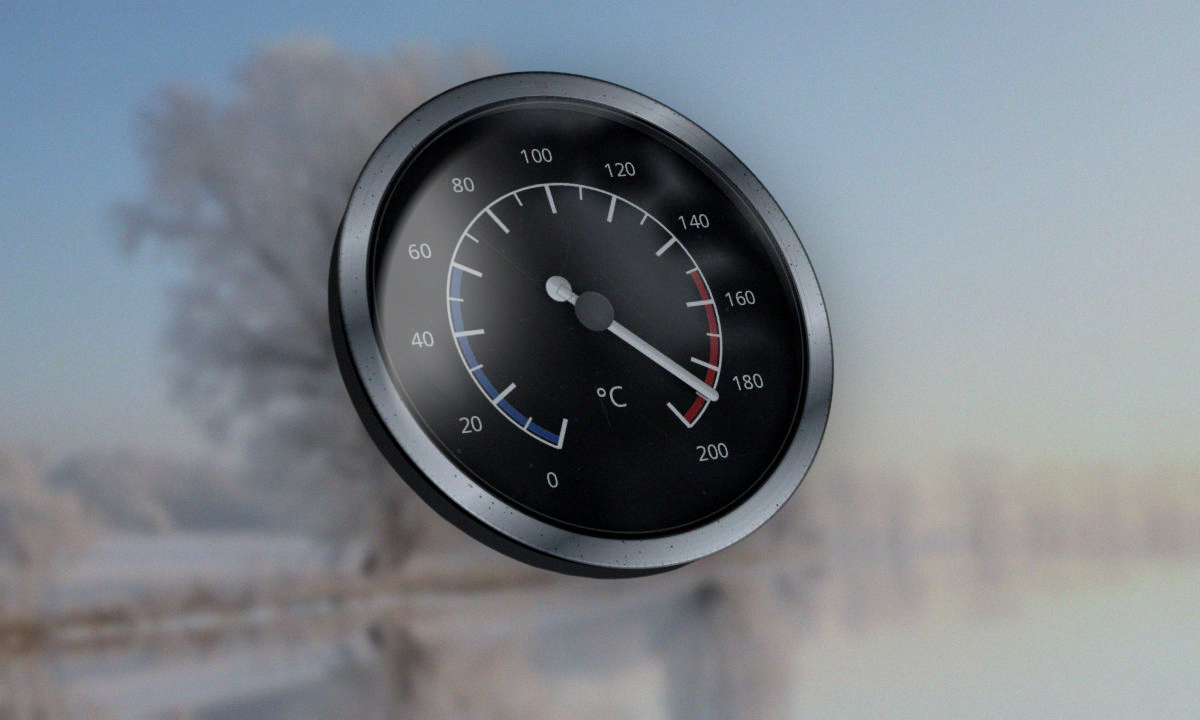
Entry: **190** °C
